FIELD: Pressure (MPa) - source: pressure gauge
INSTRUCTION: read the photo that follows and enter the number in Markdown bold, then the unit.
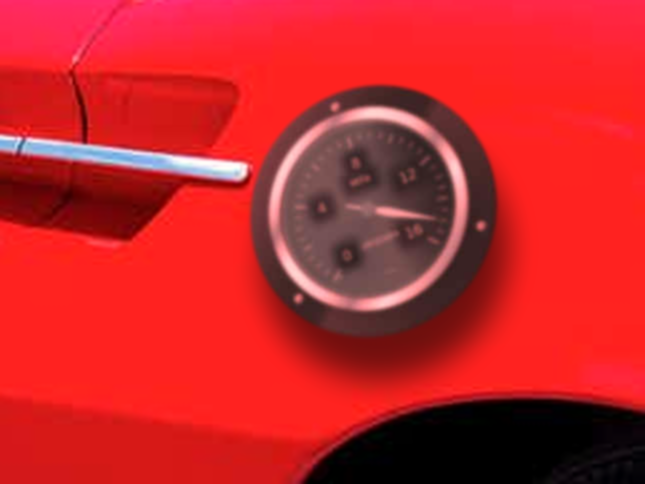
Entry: **15** MPa
